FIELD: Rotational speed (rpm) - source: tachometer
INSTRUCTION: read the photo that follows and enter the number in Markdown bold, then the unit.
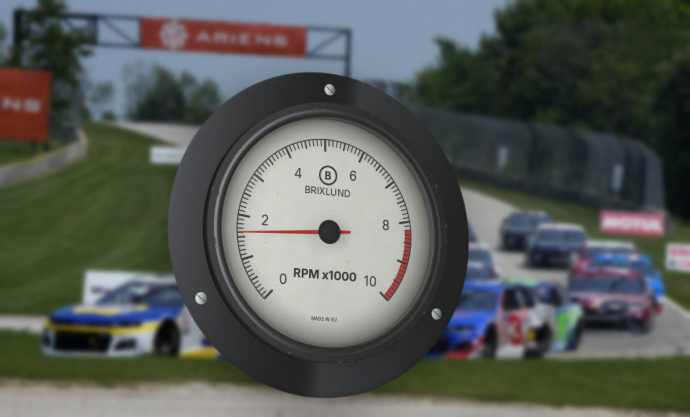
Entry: **1600** rpm
